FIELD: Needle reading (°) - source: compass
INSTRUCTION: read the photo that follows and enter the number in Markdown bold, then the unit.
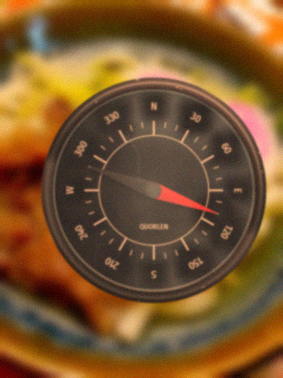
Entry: **110** °
